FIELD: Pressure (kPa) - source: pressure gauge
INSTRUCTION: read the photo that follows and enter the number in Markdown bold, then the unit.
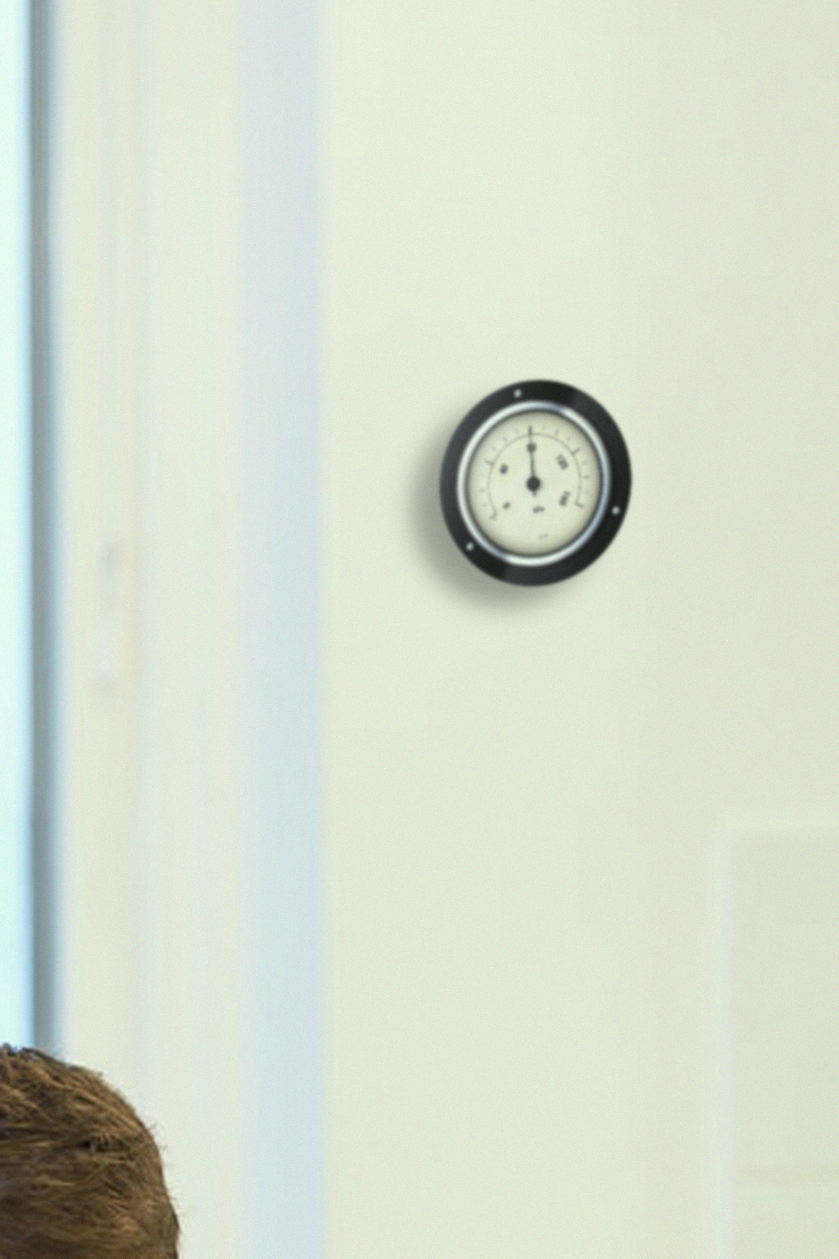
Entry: **80** kPa
